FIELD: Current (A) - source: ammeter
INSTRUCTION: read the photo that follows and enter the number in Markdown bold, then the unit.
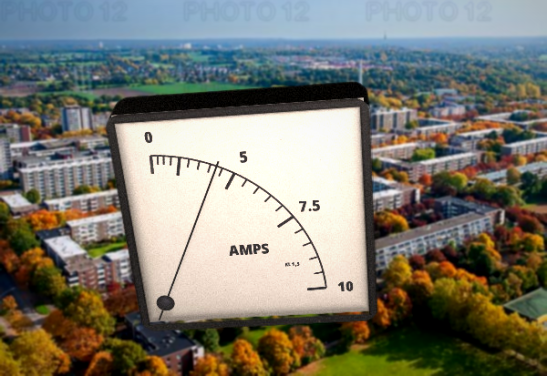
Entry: **4.25** A
